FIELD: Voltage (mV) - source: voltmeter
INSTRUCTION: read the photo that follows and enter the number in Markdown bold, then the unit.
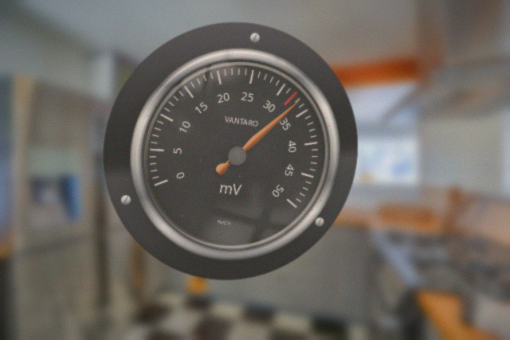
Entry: **33** mV
